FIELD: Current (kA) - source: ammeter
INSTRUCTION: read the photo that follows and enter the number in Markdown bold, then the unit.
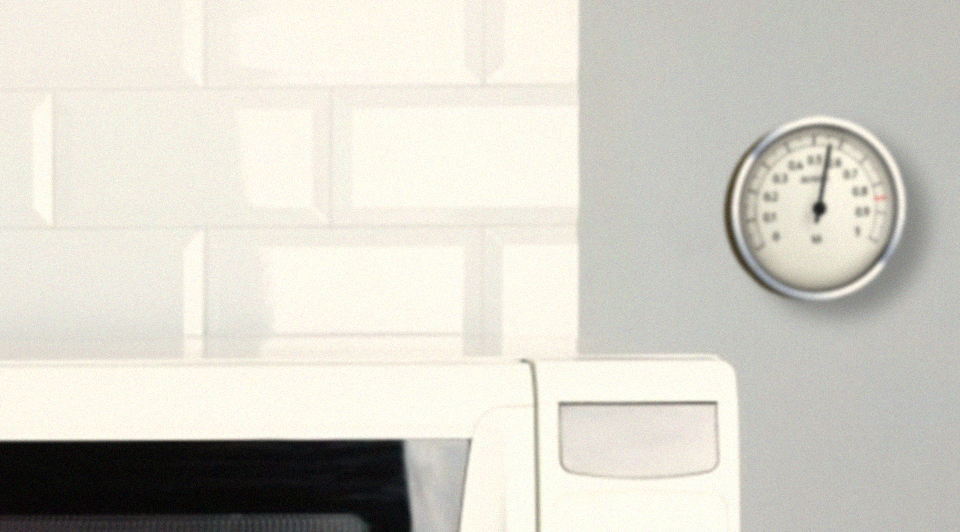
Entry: **0.55** kA
